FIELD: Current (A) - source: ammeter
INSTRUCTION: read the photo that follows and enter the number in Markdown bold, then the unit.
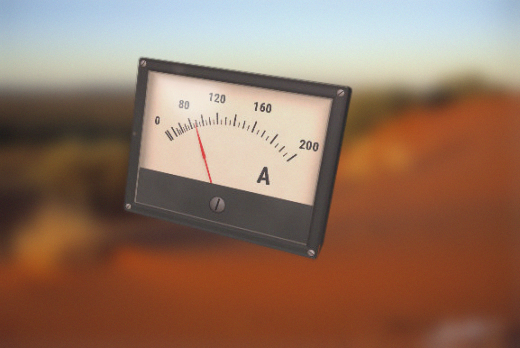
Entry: **90** A
